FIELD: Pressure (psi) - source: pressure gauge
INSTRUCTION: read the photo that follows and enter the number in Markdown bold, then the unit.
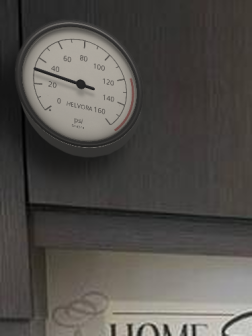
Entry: **30** psi
